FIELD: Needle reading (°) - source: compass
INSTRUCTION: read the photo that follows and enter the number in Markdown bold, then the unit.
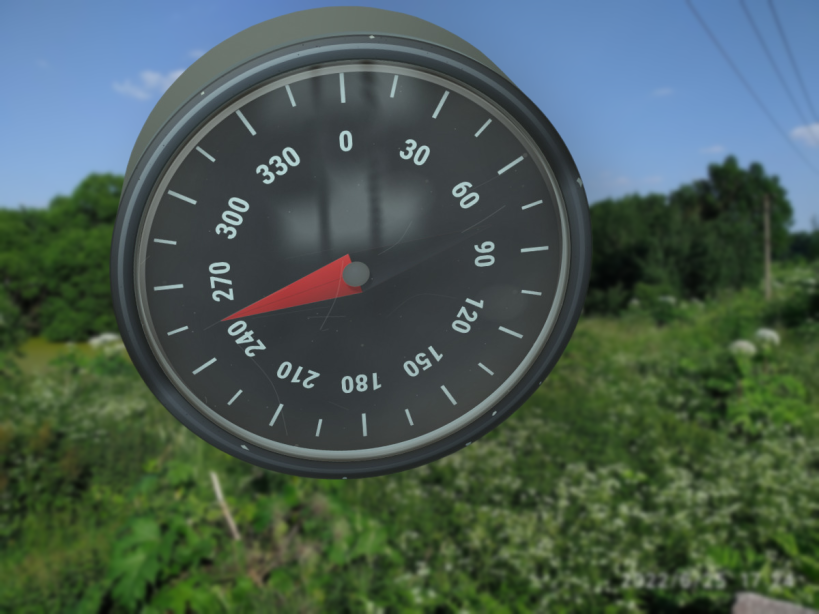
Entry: **255** °
